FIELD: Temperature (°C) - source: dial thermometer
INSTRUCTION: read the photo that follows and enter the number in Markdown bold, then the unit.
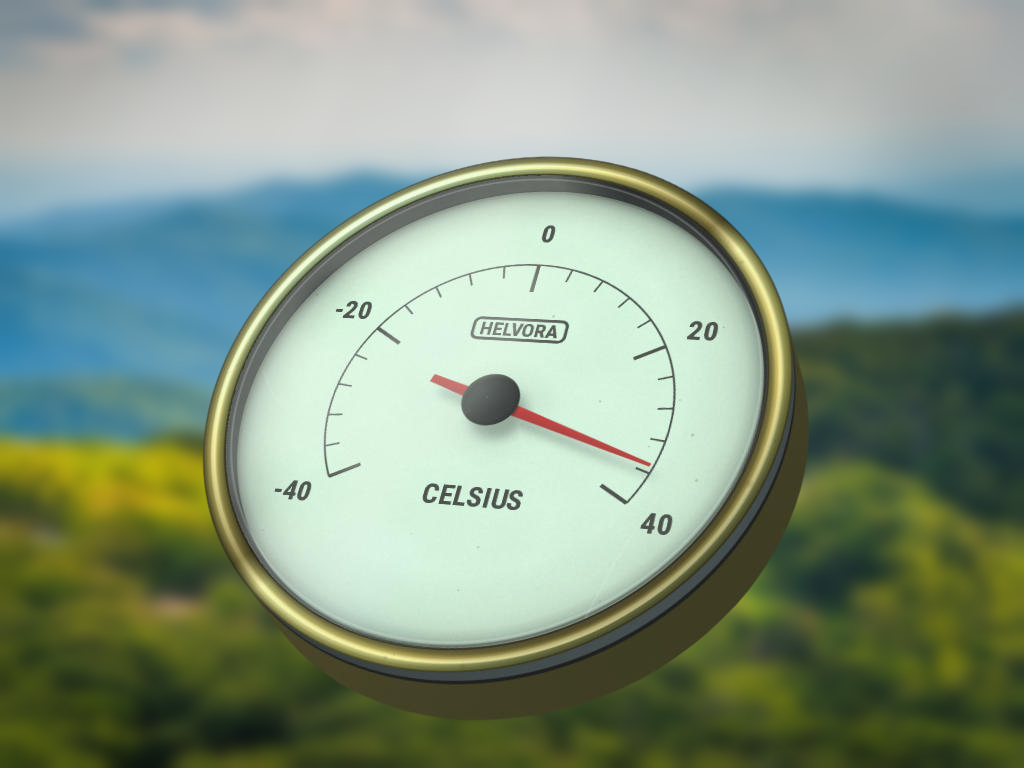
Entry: **36** °C
